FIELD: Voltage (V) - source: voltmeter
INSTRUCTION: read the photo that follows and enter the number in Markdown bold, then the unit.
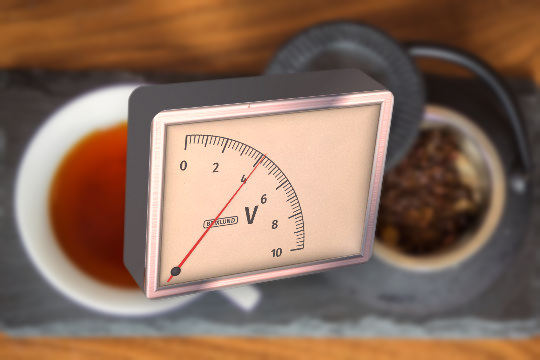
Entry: **4** V
